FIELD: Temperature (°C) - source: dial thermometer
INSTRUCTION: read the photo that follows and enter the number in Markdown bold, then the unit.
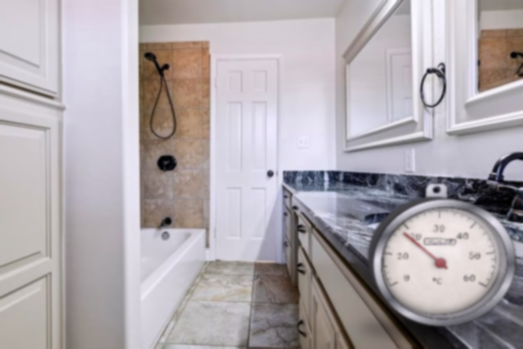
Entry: **18** °C
